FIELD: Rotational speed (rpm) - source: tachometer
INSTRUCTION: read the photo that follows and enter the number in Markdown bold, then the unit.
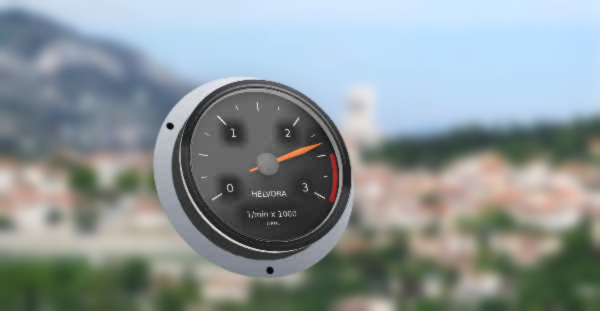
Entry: **2375** rpm
